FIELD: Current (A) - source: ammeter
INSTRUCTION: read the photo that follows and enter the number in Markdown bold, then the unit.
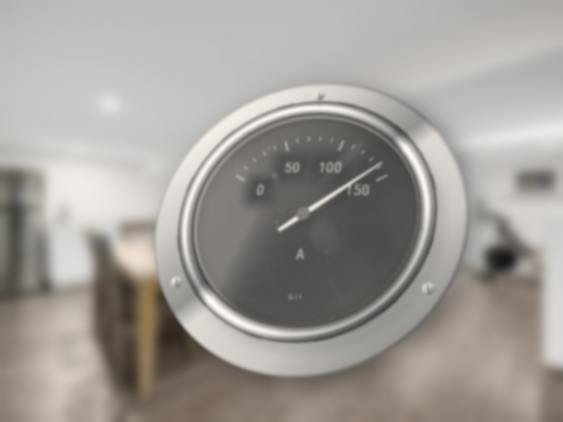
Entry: **140** A
